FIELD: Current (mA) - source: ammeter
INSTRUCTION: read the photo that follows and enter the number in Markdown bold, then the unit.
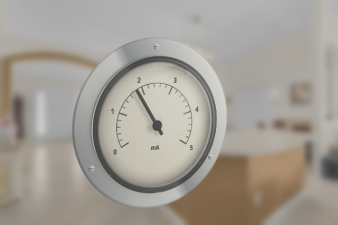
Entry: **1.8** mA
